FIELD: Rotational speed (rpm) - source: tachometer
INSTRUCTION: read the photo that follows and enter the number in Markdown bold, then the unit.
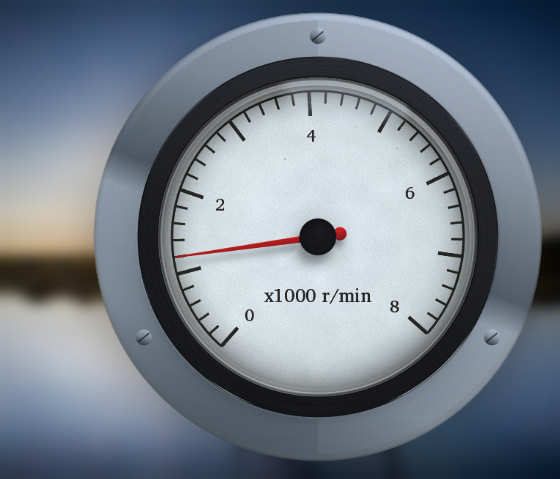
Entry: **1200** rpm
